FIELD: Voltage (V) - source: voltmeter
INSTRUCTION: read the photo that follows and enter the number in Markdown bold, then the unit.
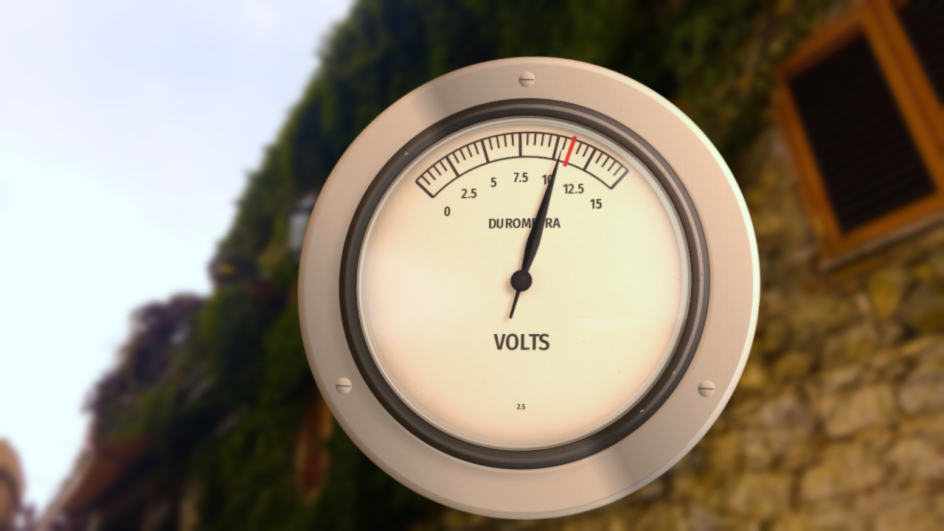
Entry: **10.5** V
